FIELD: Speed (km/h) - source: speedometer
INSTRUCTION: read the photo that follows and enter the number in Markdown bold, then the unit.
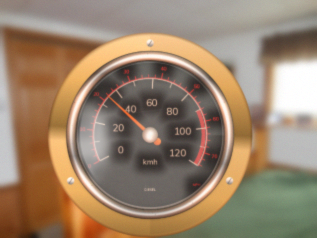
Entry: **35** km/h
